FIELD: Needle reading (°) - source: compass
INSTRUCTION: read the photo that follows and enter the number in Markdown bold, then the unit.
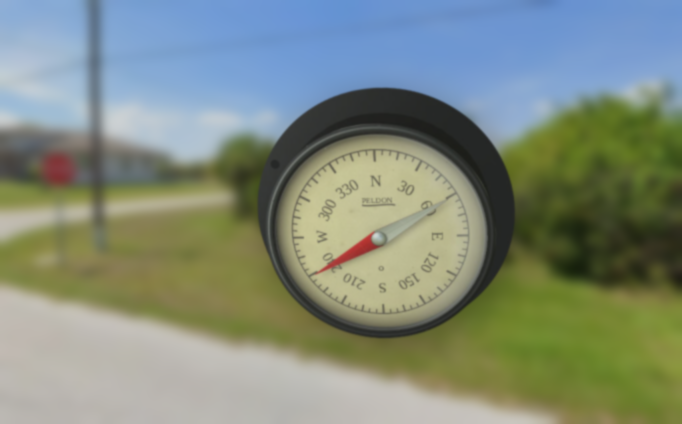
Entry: **240** °
